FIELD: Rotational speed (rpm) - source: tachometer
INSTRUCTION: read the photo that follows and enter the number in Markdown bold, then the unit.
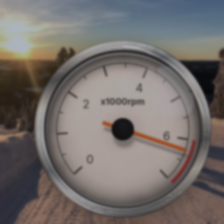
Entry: **6250** rpm
